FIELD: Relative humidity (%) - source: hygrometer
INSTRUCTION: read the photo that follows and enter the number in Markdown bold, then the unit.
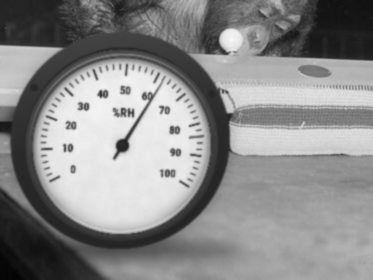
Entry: **62** %
